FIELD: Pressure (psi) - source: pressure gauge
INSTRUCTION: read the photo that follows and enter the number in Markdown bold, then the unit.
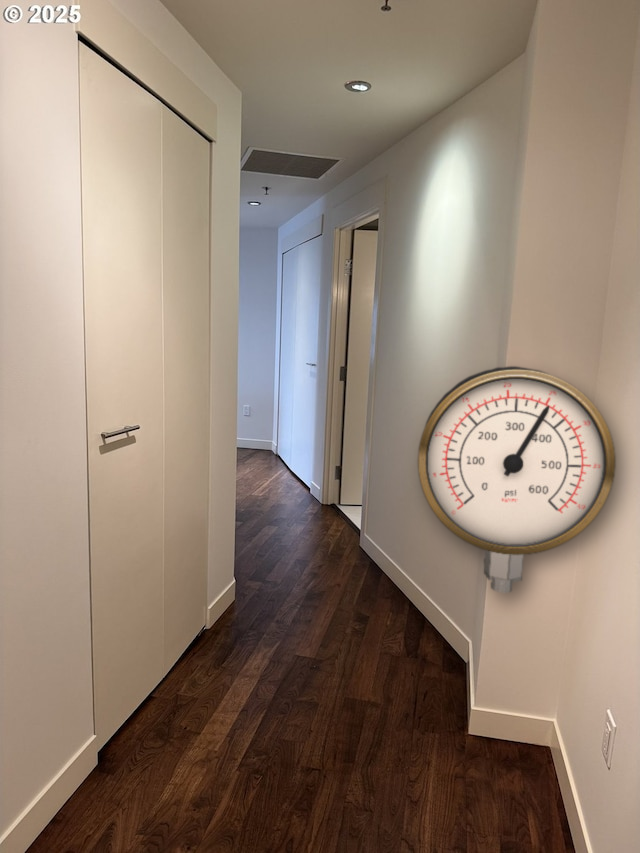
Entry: **360** psi
